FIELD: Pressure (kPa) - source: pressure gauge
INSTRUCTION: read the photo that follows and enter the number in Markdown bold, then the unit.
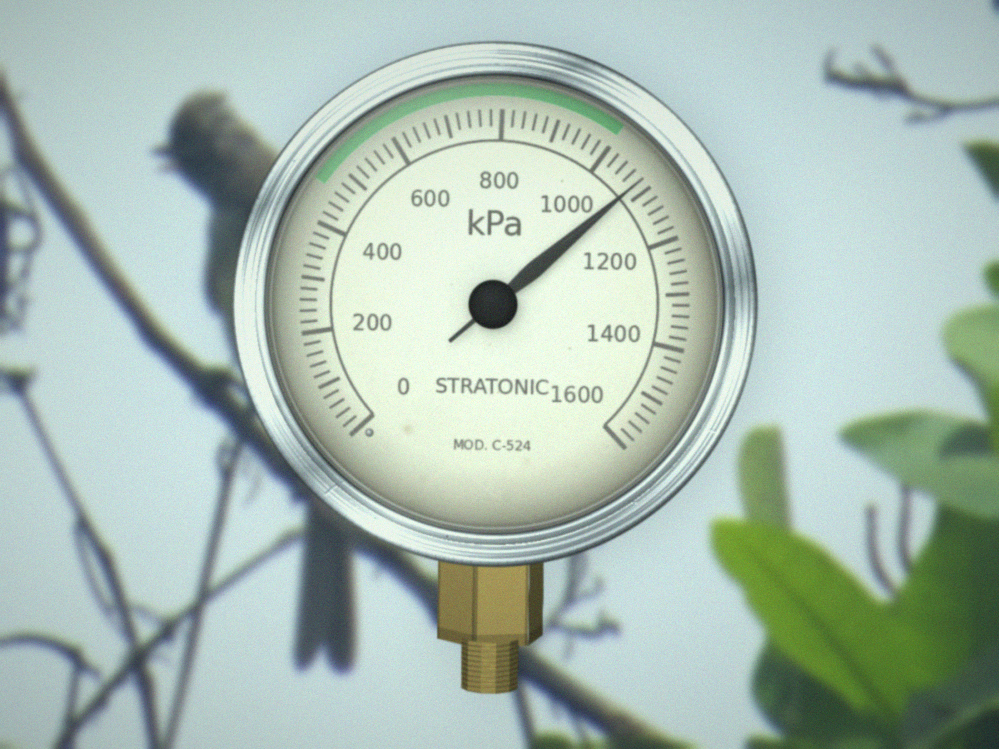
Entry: **1080** kPa
